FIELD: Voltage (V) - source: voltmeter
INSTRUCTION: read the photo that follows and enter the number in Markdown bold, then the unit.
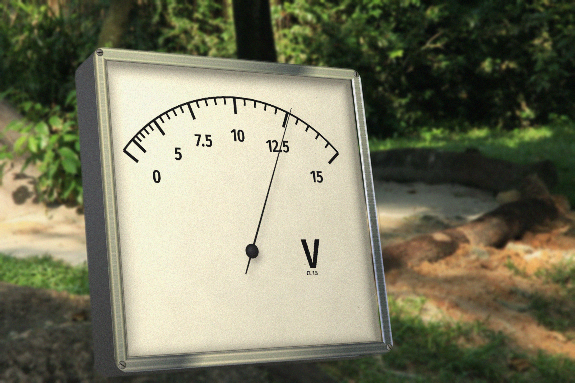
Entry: **12.5** V
